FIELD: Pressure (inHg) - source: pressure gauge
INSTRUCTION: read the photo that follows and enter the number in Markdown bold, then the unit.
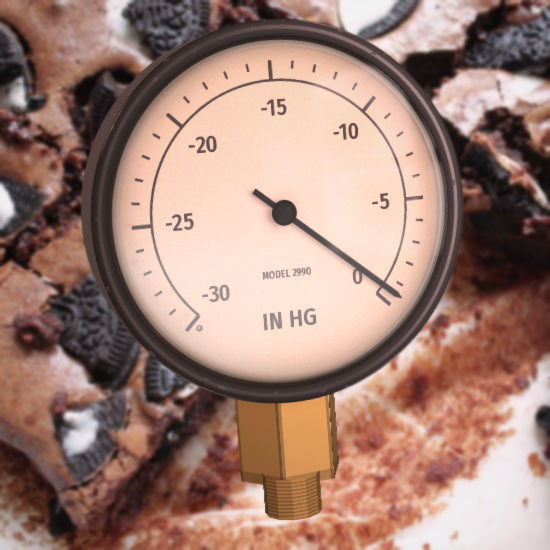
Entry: **-0.5** inHg
